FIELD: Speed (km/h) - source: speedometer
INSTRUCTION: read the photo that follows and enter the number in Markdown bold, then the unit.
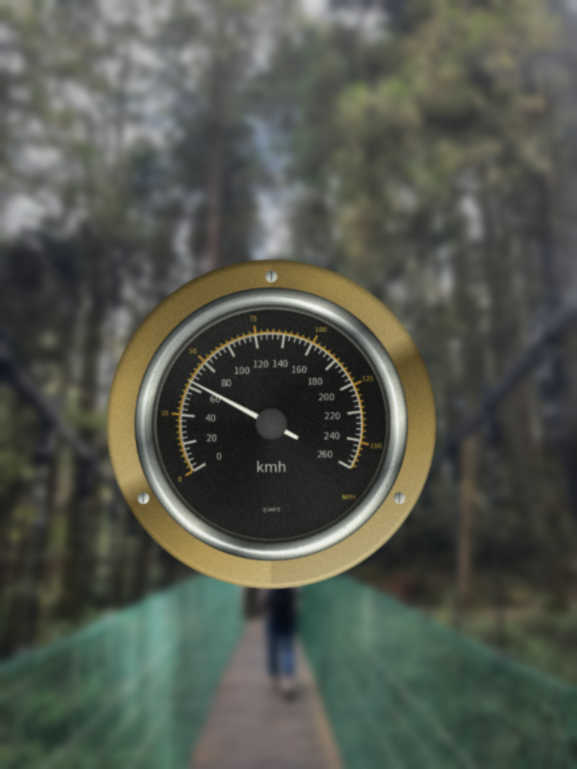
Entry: **64** km/h
